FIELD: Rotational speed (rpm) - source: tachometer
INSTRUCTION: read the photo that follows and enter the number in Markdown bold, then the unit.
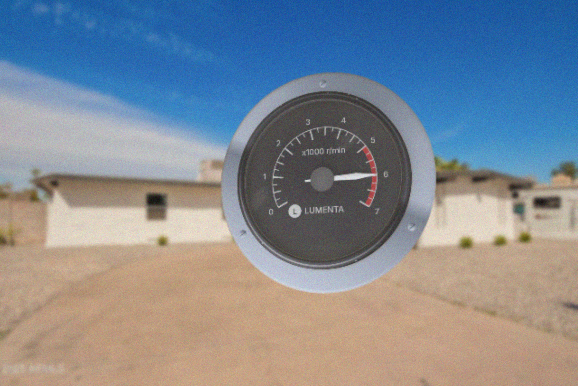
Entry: **6000** rpm
